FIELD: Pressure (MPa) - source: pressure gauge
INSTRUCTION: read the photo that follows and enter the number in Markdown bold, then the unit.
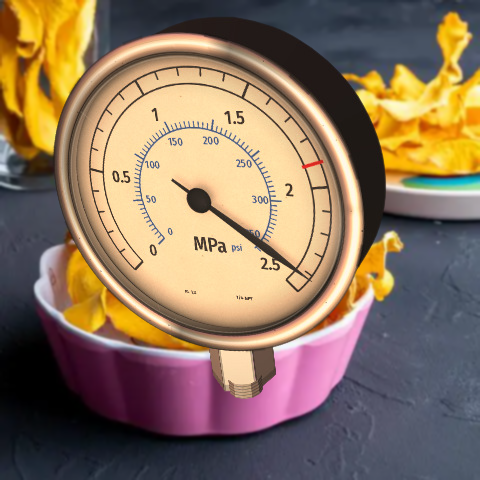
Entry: **2.4** MPa
